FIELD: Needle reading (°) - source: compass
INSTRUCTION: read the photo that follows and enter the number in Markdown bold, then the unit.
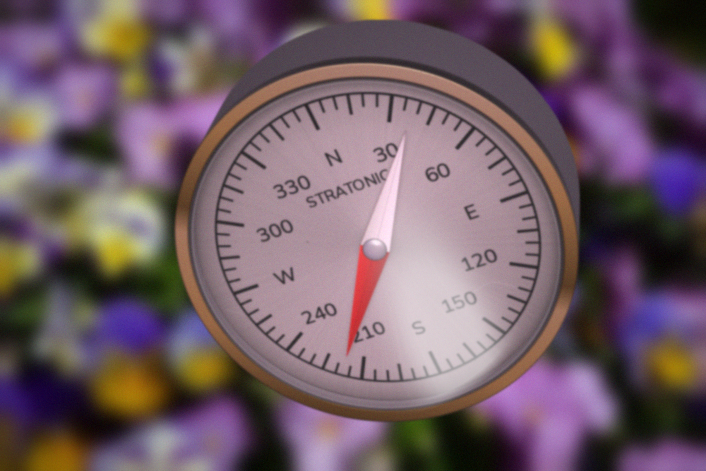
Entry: **217.5** °
